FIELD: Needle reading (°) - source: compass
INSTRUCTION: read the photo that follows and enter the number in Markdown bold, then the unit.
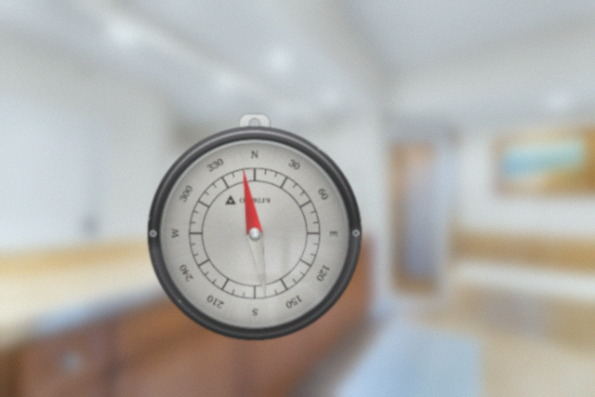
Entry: **350** °
